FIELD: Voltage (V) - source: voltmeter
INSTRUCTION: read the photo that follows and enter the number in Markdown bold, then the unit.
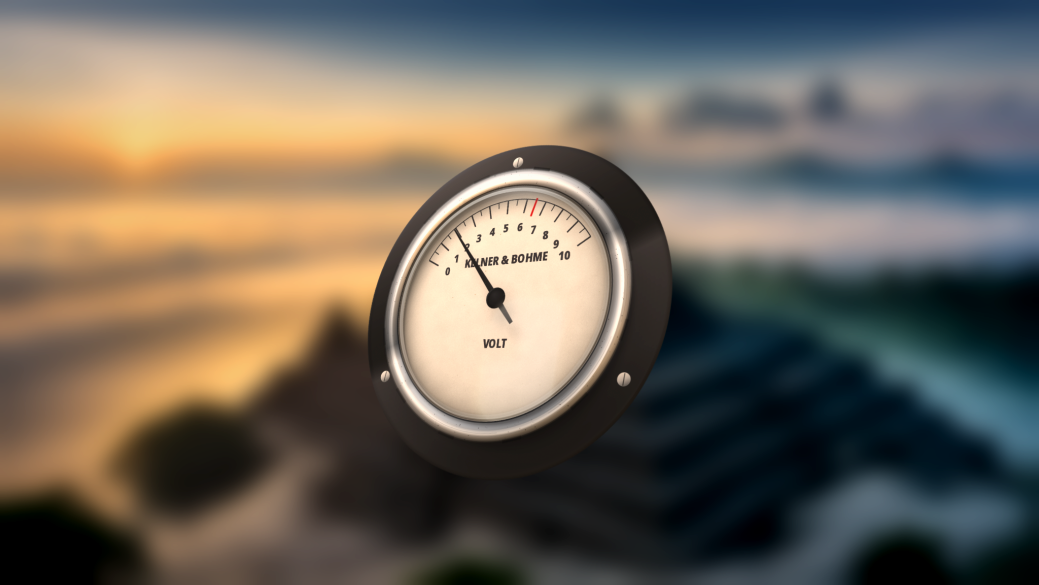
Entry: **2** V
